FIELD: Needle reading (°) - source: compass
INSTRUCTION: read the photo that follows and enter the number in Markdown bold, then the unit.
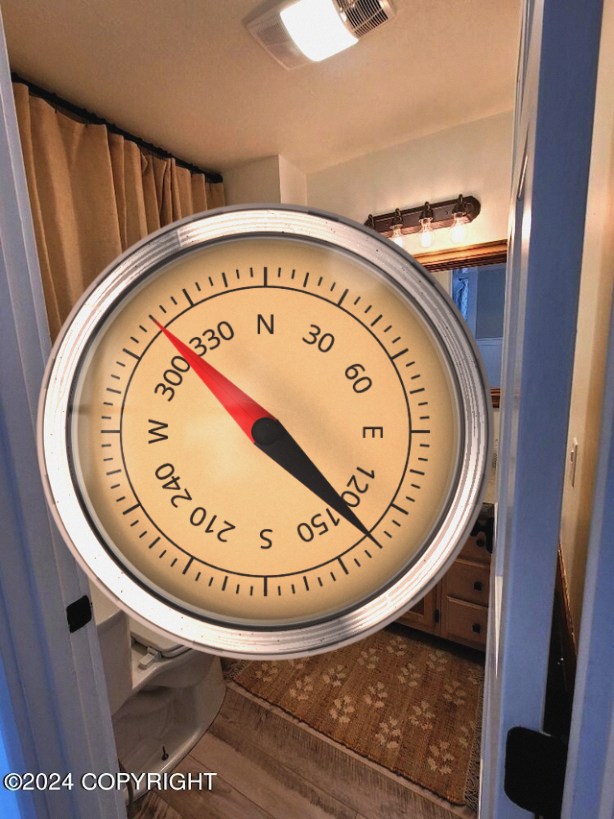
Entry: **315** °
